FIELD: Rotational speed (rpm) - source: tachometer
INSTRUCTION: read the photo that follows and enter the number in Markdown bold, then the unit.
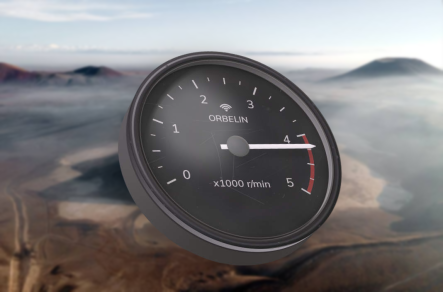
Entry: **4250** rpm
